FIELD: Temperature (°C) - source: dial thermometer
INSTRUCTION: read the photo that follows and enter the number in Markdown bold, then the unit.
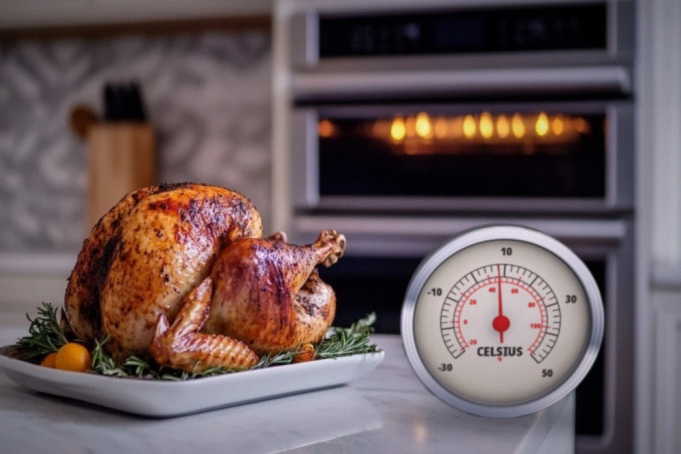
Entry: **8** °C
